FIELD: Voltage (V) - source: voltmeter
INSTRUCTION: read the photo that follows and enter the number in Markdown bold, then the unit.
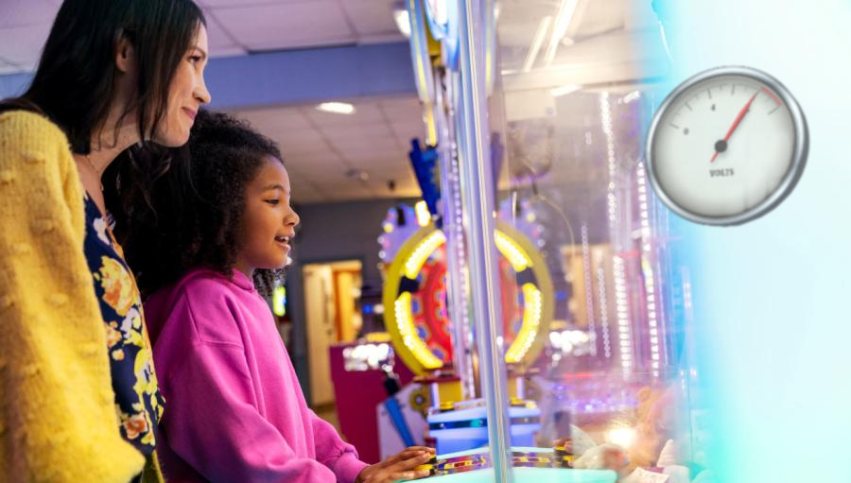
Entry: **8** V
